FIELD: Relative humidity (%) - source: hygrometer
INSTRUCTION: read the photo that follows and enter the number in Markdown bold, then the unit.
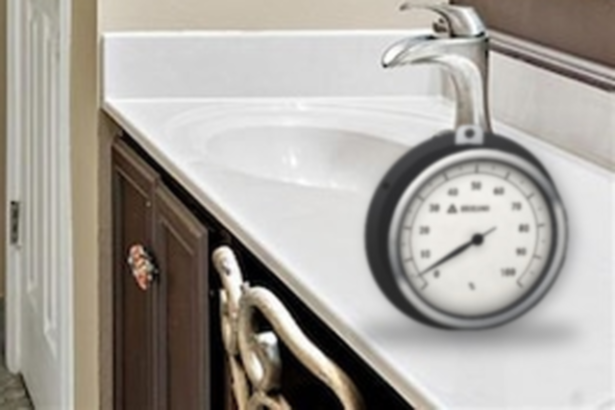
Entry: **5** %
